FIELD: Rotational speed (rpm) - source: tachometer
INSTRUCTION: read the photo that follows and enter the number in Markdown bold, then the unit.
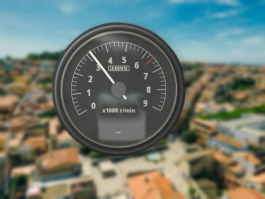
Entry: **3200** rpm
